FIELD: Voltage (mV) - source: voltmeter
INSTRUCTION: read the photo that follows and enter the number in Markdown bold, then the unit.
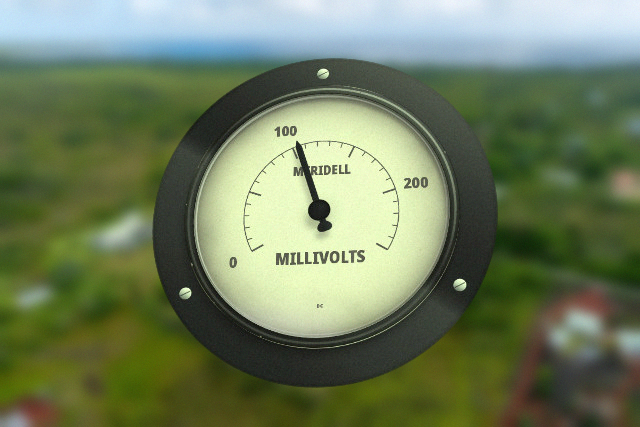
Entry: **105** mV
